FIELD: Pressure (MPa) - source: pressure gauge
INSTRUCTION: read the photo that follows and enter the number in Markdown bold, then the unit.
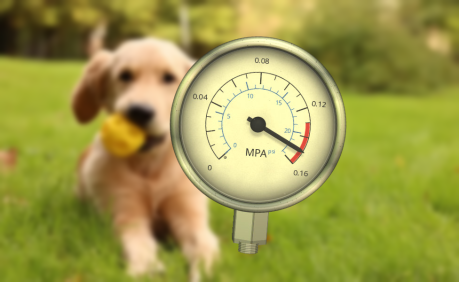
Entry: **0.15** MPa
